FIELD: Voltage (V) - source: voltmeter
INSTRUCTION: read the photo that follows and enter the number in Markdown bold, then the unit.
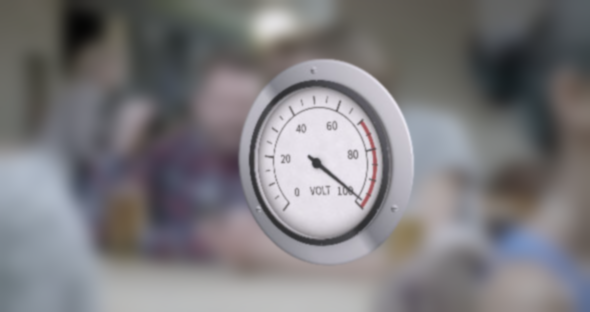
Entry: **97.5** V
